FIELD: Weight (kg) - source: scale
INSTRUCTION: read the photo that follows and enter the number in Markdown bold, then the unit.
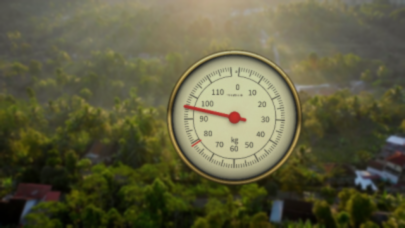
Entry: **95** kg
